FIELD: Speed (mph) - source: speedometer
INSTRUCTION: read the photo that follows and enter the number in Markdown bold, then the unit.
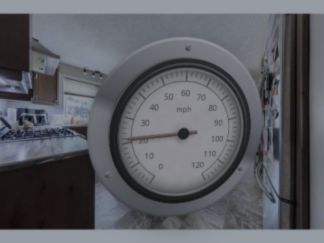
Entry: **22** mph
